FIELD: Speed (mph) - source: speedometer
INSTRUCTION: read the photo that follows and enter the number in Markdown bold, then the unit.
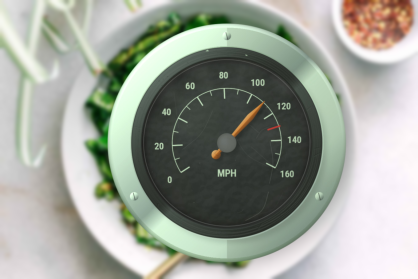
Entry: **110** mph
